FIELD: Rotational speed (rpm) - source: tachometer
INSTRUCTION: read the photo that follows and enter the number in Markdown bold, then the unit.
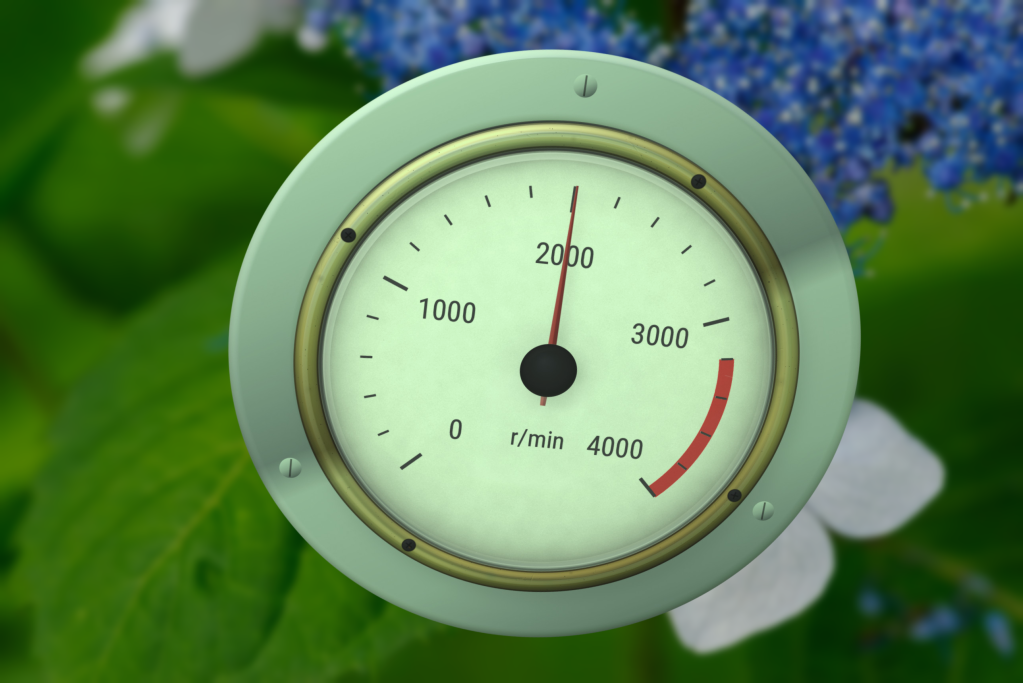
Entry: **2000** rpm
